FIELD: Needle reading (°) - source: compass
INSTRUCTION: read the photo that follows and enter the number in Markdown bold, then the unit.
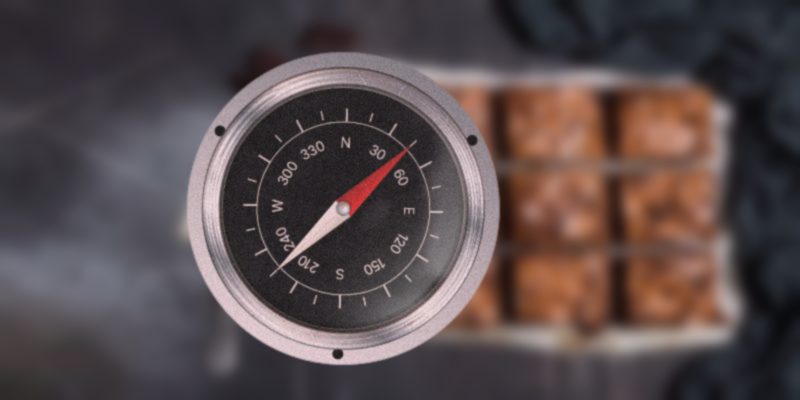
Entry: **45** °
